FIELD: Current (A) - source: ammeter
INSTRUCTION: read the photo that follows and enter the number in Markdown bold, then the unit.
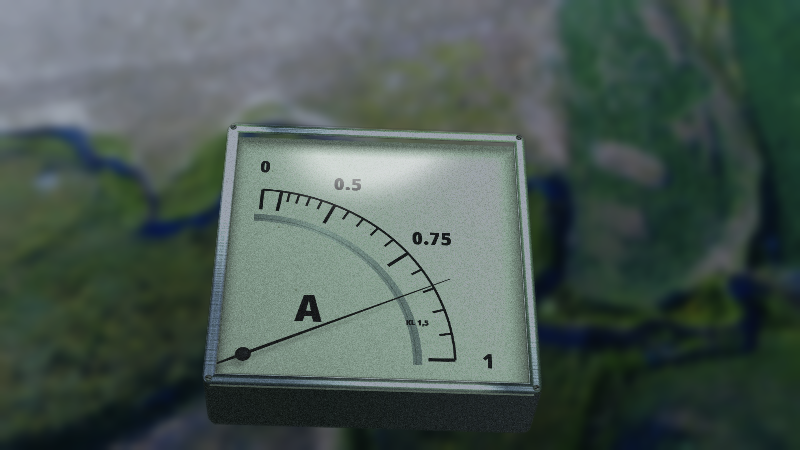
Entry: **0.85** A
